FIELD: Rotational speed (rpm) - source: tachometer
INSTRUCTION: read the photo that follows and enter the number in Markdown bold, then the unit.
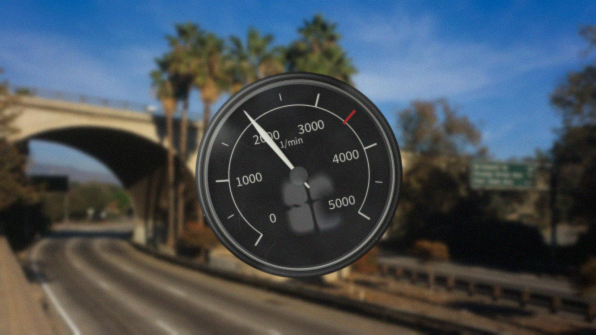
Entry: **2000** rpm
